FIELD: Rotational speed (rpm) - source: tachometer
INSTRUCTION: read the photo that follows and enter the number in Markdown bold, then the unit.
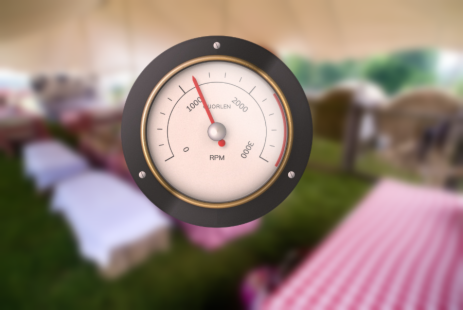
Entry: **1200** rpm
